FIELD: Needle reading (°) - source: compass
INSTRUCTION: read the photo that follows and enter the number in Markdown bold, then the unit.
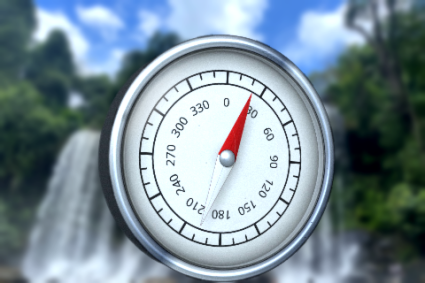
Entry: **20** °
